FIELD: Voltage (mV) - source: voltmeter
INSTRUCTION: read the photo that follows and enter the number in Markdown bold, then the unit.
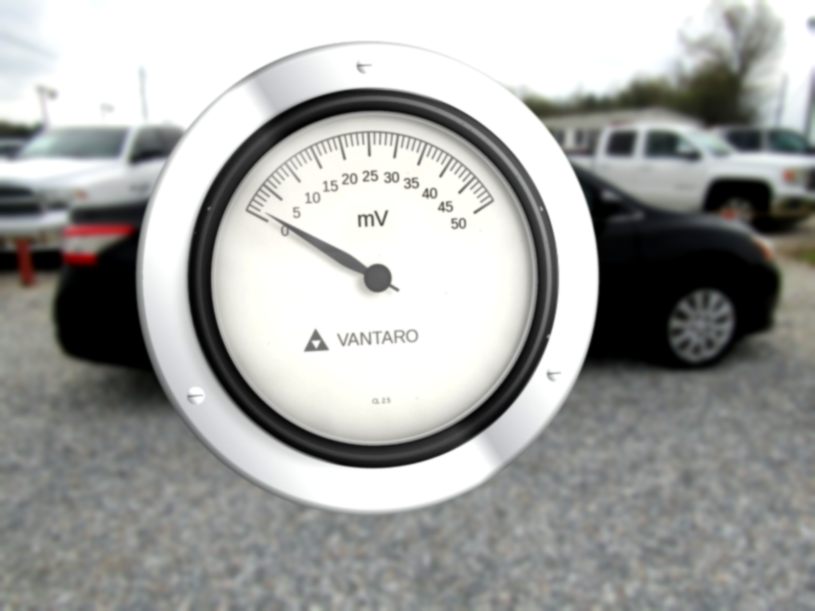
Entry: **1** mV
